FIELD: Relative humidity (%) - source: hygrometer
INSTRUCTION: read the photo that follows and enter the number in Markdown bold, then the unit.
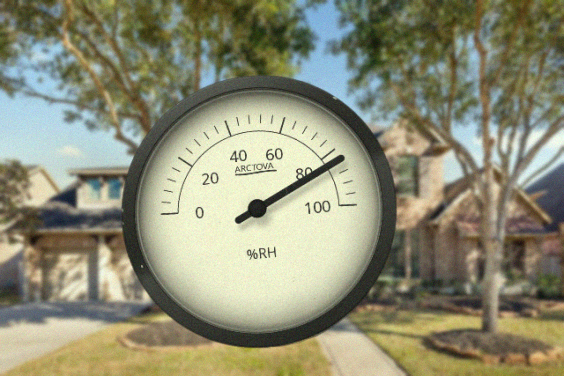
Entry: **84** %
